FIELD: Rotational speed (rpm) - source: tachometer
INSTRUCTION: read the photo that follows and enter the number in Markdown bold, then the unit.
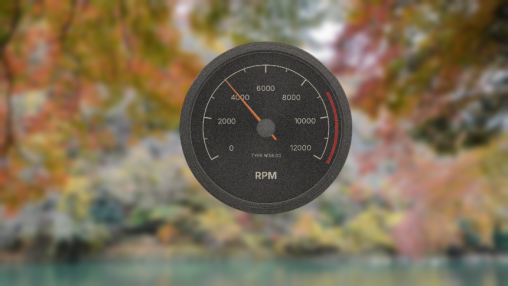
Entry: **4000** rpm
